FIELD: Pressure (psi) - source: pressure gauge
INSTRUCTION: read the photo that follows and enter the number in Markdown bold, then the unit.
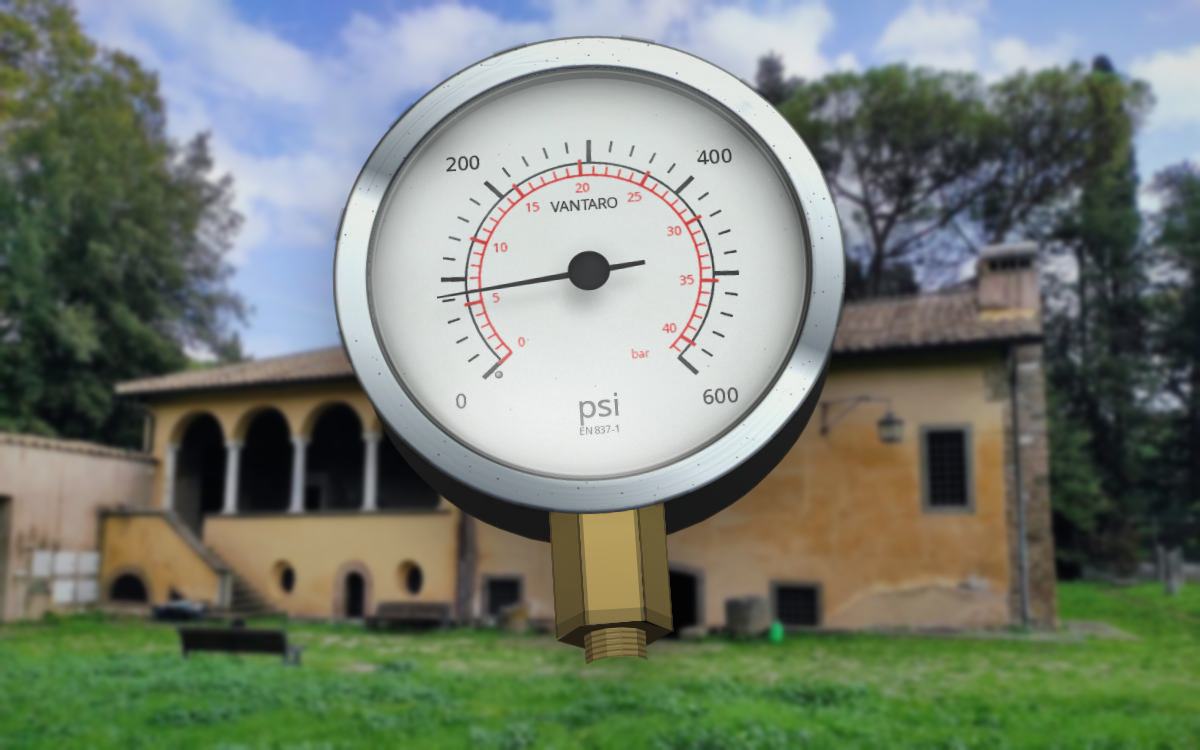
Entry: **80** psi
